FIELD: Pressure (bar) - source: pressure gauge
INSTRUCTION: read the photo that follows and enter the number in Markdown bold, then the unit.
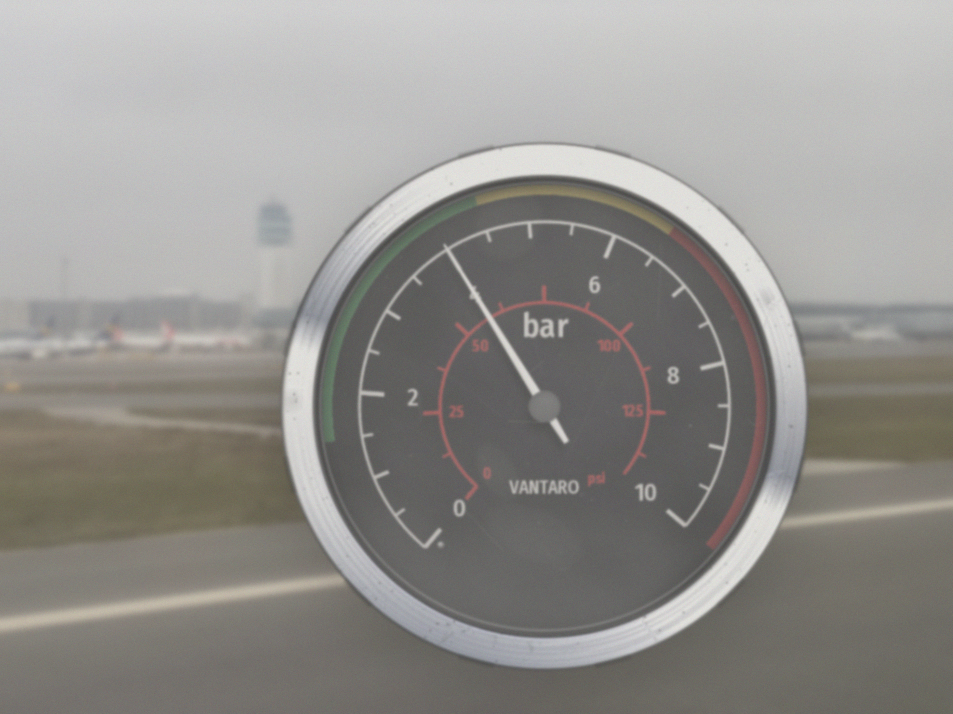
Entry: **4** bar
